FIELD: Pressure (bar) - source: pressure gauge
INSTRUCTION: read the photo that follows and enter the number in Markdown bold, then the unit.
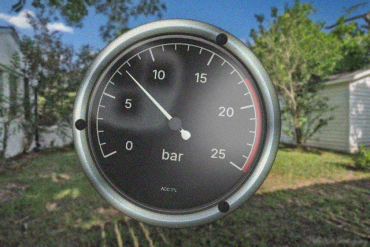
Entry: **7.5** bar
